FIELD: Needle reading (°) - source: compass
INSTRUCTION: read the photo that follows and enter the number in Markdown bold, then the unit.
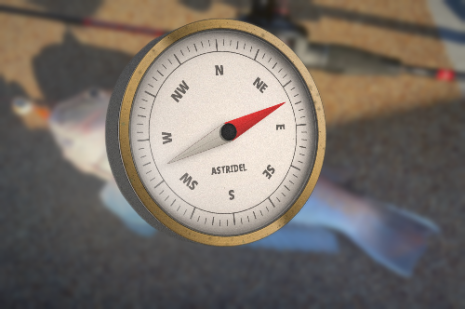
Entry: **70** °
